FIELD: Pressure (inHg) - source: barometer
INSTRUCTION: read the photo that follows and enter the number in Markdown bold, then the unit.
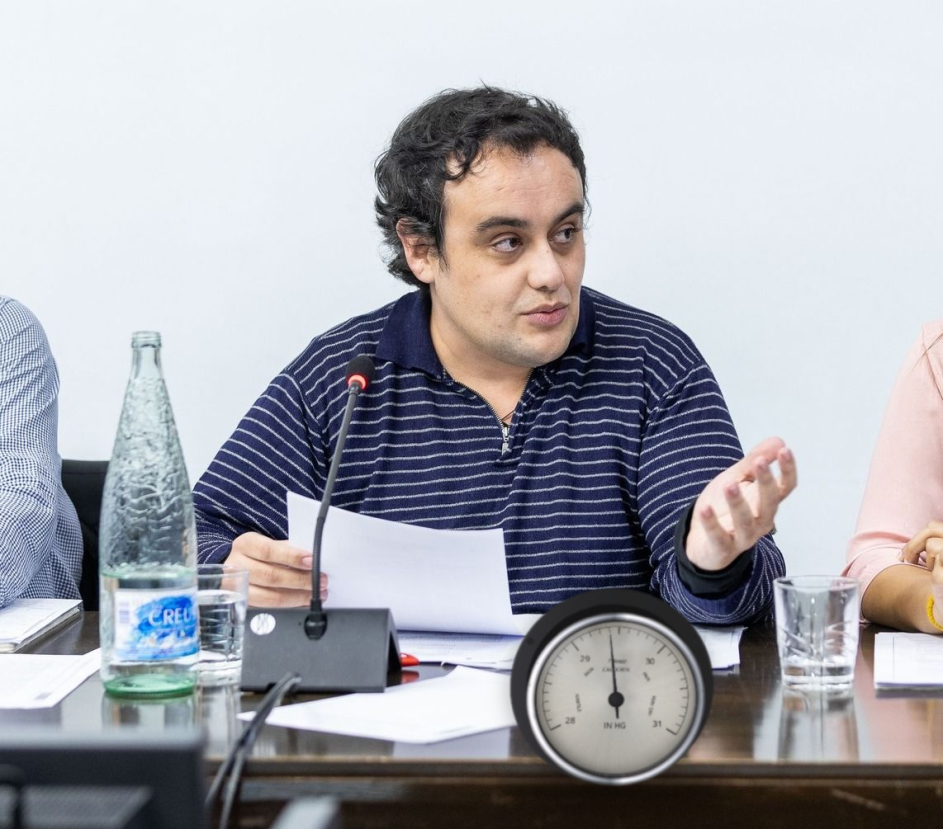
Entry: **29.4** inHg
